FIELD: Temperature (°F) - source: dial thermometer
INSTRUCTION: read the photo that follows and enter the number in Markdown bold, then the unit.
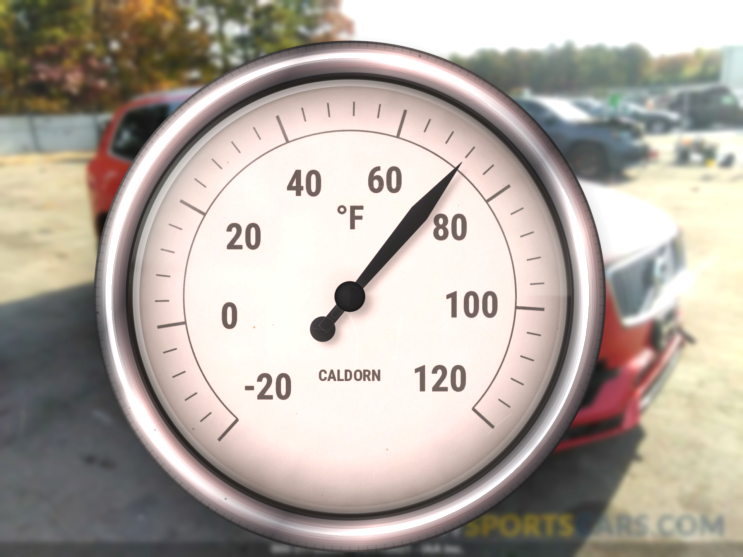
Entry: **72** °F
